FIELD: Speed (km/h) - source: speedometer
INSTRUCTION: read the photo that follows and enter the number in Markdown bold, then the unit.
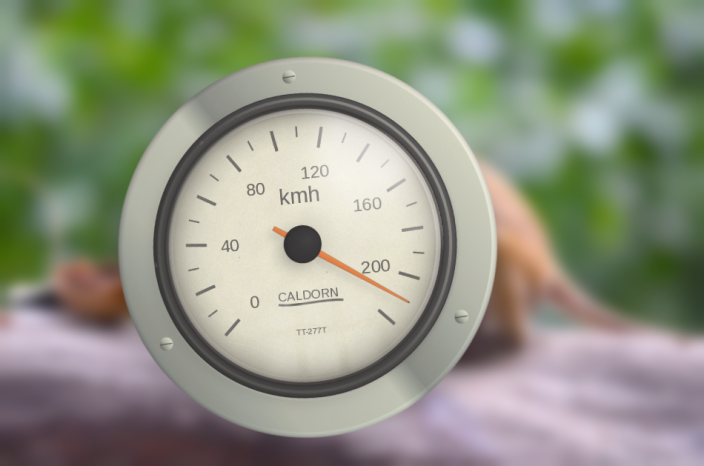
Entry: **210** km/h
